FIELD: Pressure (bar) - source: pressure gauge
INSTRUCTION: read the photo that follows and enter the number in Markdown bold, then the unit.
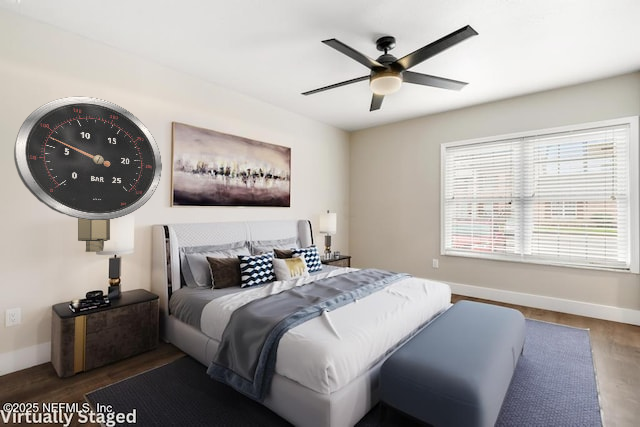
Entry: **6** bar
